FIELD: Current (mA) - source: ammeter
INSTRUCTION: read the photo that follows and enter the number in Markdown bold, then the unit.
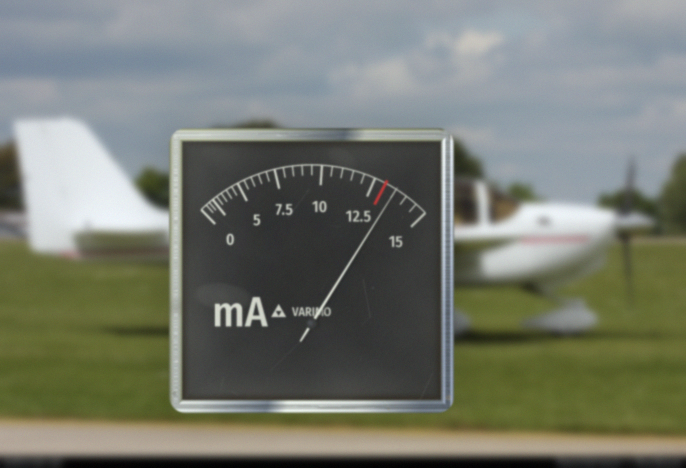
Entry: **13.5** mA
